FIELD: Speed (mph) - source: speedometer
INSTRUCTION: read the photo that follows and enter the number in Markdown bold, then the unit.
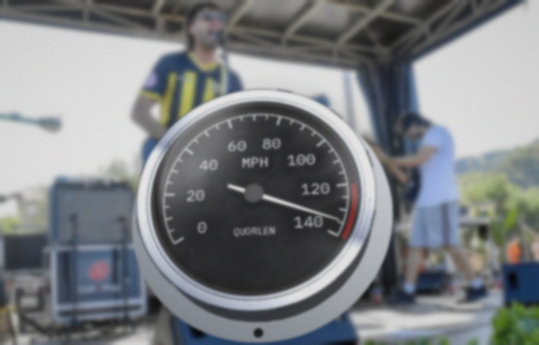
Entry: **135** mph
